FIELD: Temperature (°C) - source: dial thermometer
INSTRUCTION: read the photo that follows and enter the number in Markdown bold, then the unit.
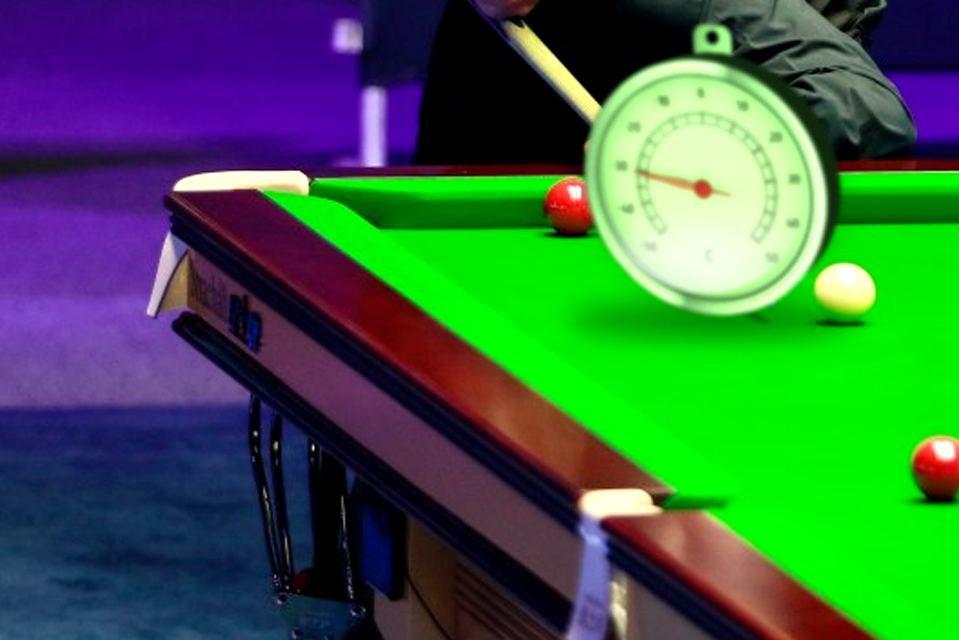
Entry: **-30** °C
